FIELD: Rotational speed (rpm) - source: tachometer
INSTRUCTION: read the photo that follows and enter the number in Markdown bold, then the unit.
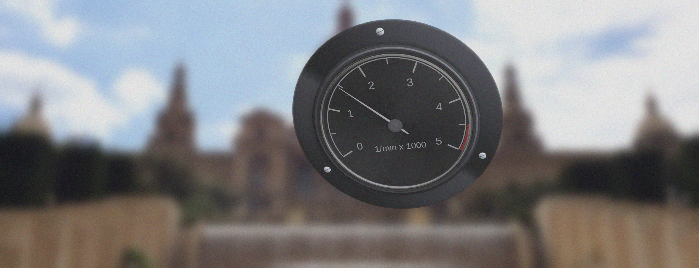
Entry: **1500** rpm
